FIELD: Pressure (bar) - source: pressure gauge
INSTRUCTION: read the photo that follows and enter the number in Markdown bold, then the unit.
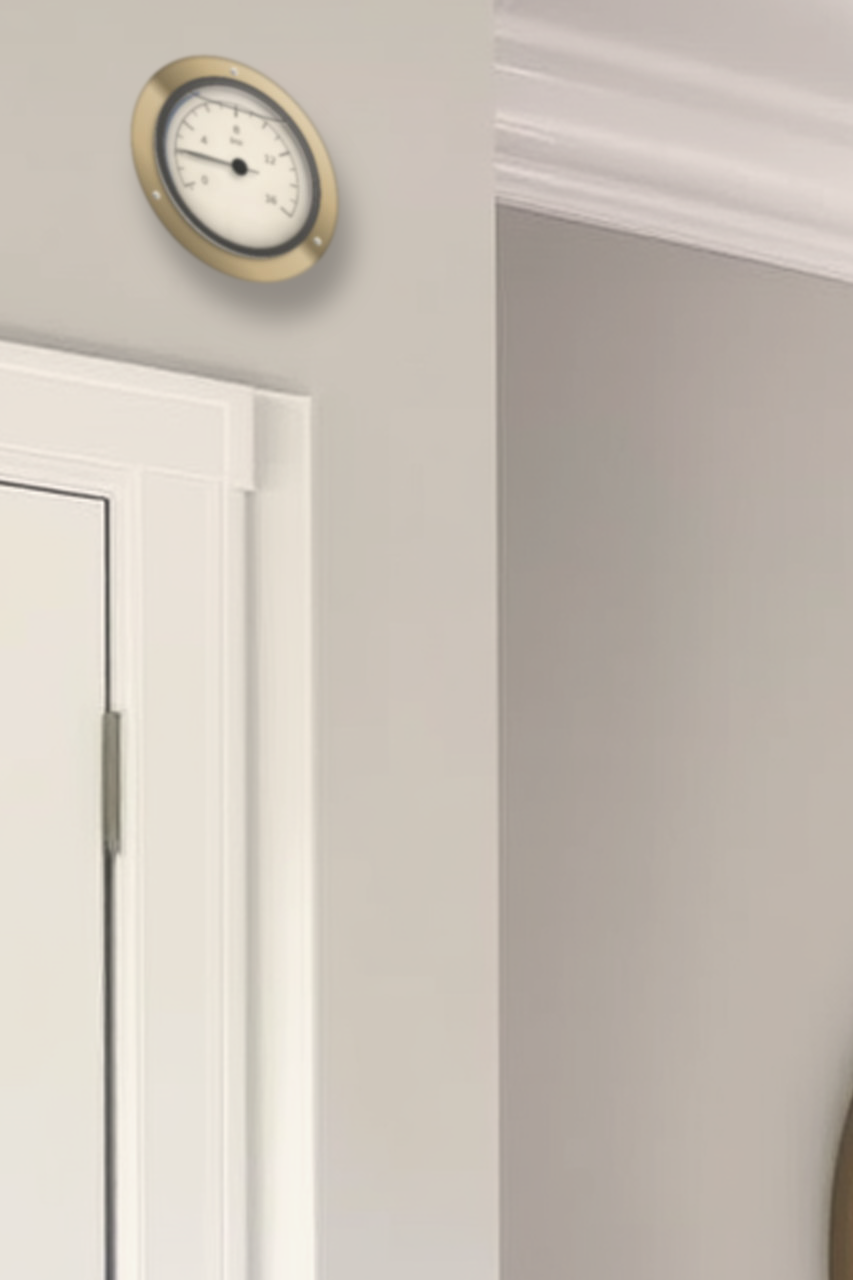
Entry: **2** bar
